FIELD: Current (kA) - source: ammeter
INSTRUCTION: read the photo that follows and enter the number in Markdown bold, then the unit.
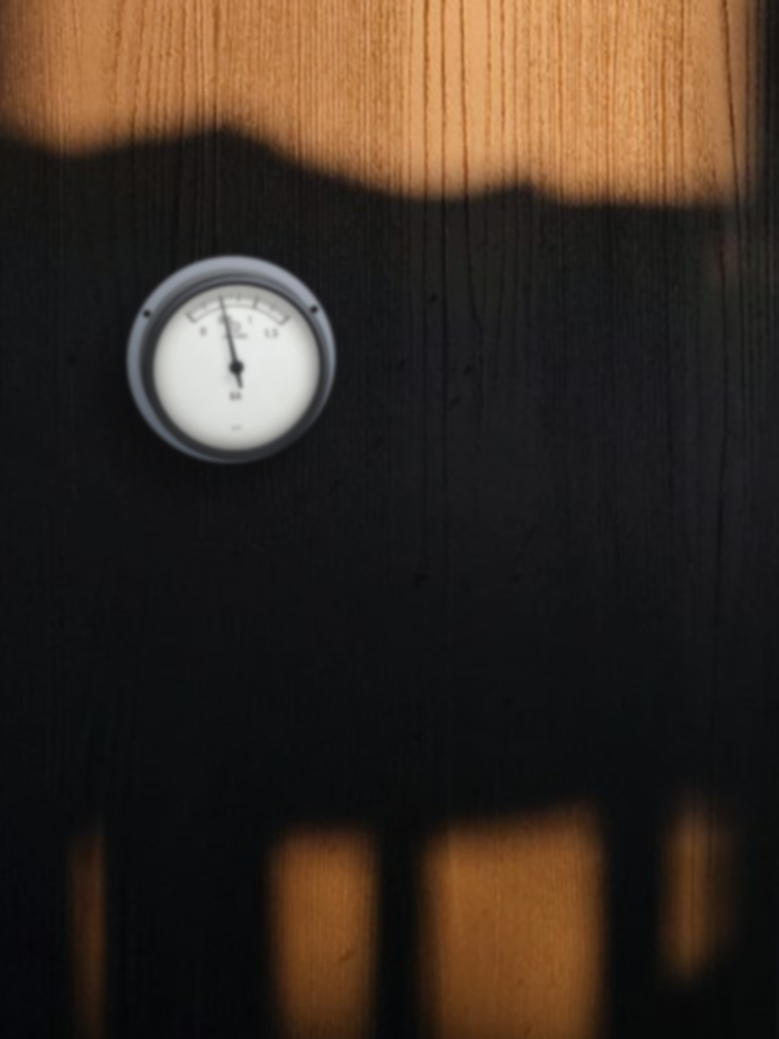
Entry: **0.5** kA
